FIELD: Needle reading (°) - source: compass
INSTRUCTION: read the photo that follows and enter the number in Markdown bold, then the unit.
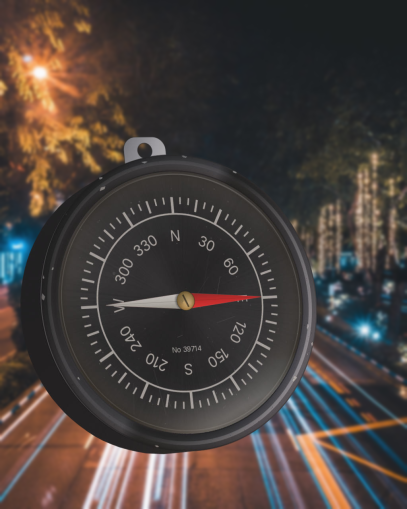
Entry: **90** °
